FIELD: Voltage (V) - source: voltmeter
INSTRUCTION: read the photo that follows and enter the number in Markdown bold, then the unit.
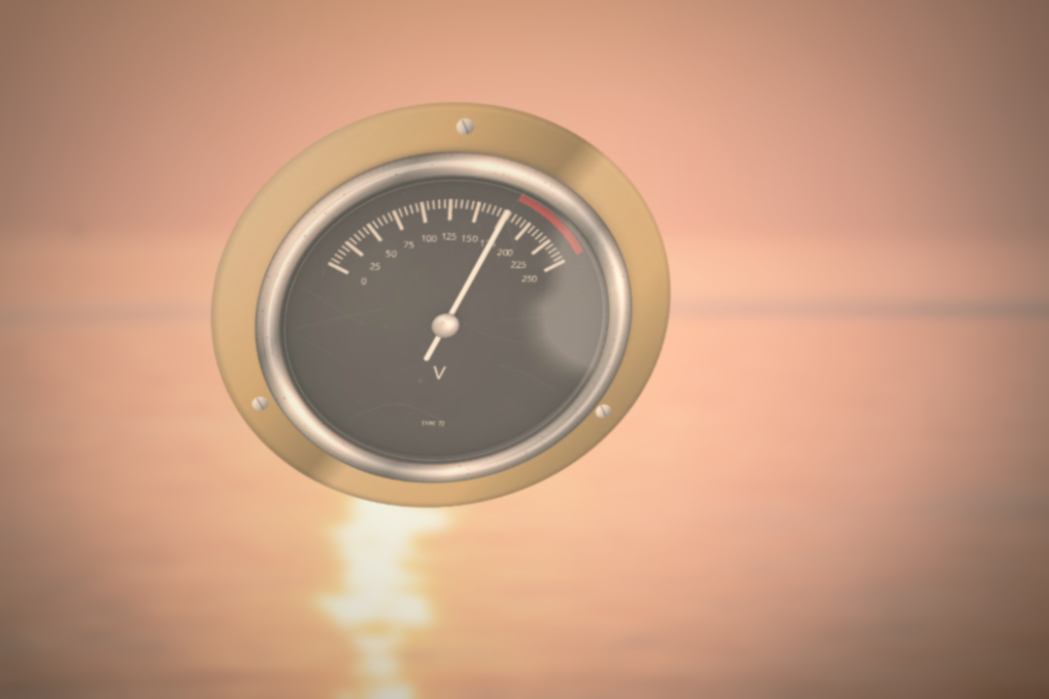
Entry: **175** V
